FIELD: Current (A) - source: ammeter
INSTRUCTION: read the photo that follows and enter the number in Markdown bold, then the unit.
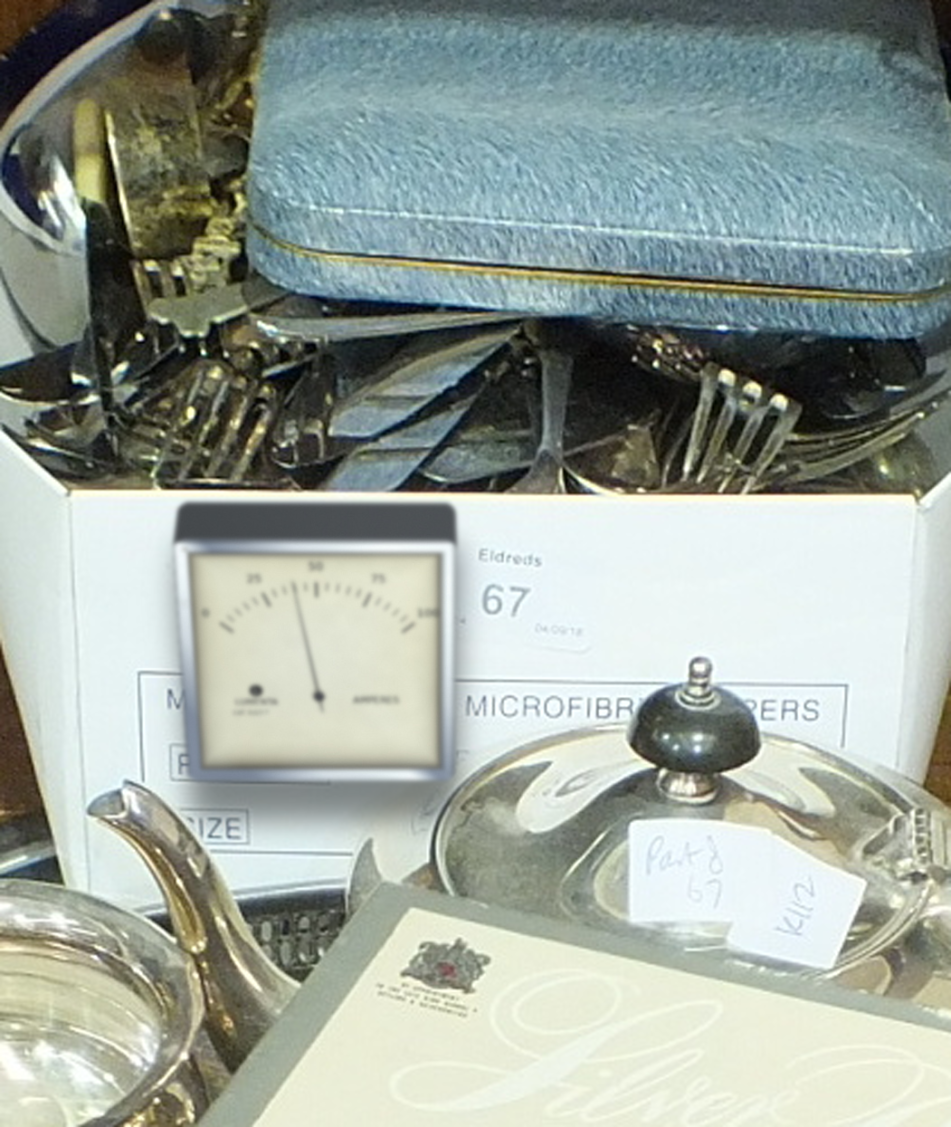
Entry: **40** A
